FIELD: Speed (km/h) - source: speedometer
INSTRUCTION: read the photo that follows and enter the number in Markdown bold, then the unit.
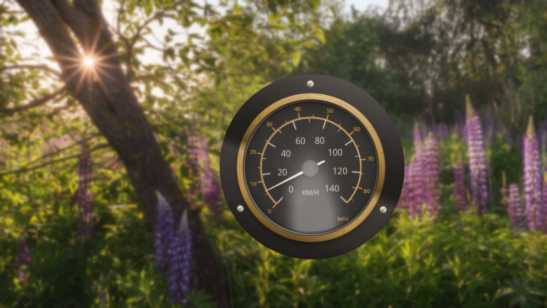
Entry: **10** km/h
